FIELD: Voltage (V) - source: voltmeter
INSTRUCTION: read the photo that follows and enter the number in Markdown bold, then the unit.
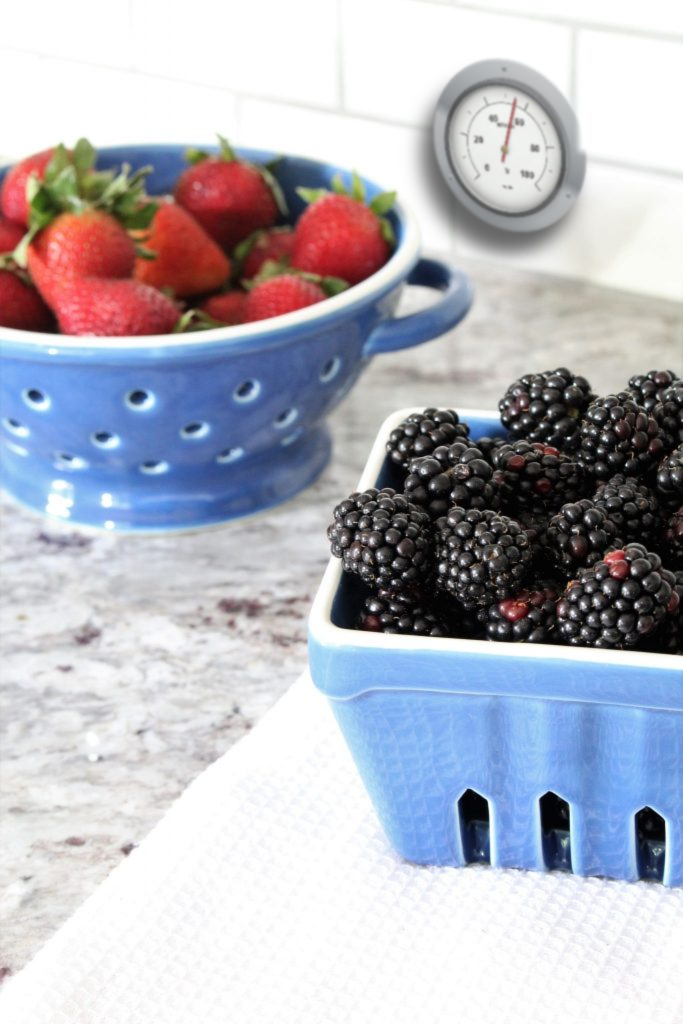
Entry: **55** V
